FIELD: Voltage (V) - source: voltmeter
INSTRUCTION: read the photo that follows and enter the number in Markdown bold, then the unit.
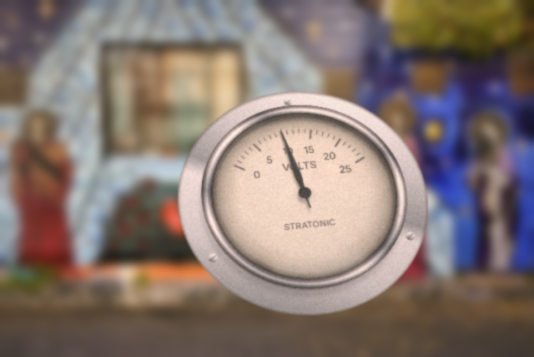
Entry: **10** V
